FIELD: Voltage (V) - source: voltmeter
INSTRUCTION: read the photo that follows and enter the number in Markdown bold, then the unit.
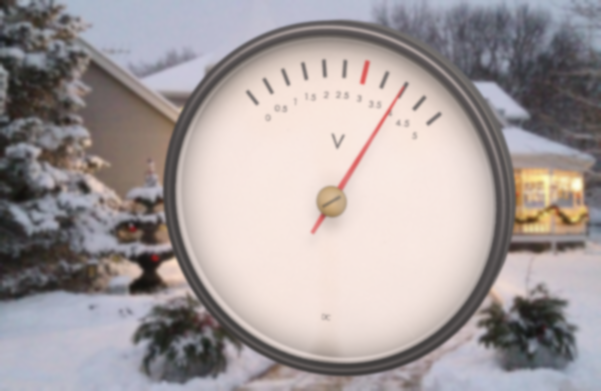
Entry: **4** V
